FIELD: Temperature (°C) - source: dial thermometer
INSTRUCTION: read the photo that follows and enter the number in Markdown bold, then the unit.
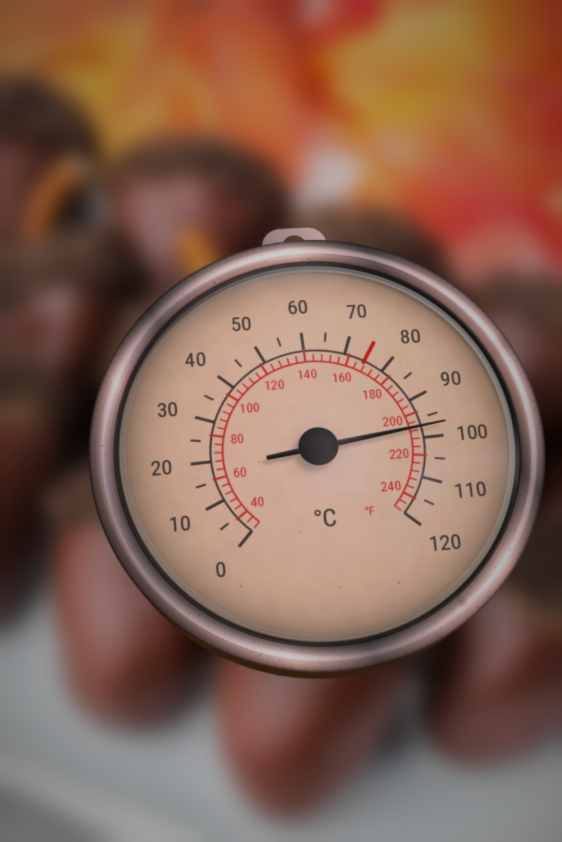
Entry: **97.5** °C
